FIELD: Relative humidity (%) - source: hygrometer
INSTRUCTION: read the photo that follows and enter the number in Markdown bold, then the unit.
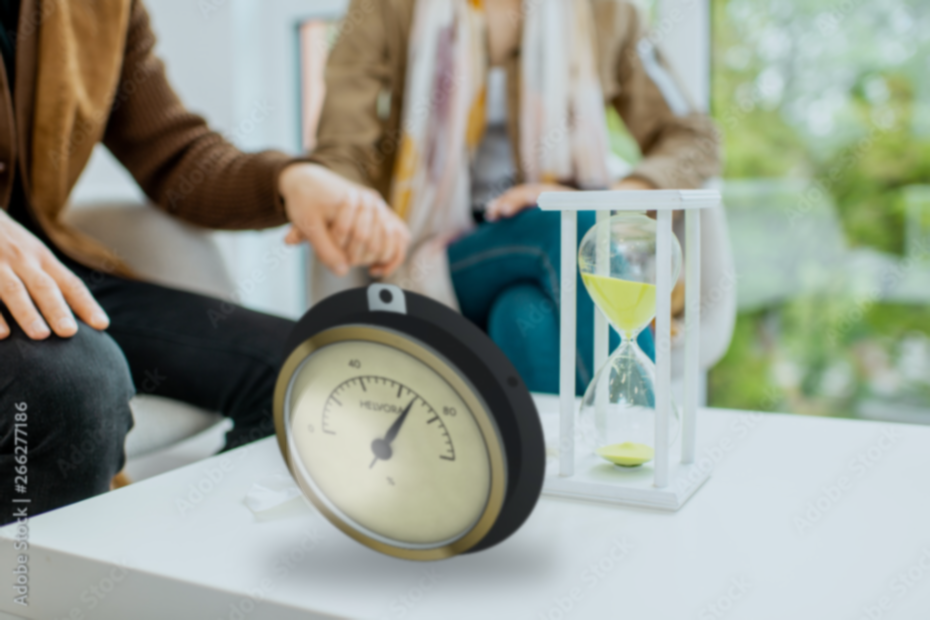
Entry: **68** %
